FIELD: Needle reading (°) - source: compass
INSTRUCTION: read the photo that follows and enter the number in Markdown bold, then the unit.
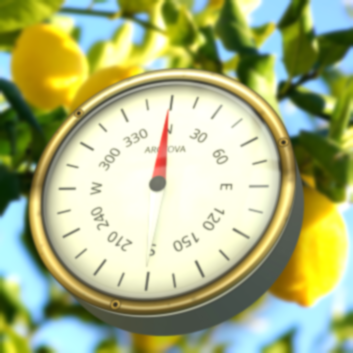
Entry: **0** °
